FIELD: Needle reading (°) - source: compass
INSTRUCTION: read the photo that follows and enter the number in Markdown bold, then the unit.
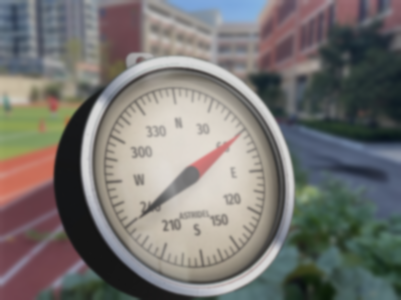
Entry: **60** °
